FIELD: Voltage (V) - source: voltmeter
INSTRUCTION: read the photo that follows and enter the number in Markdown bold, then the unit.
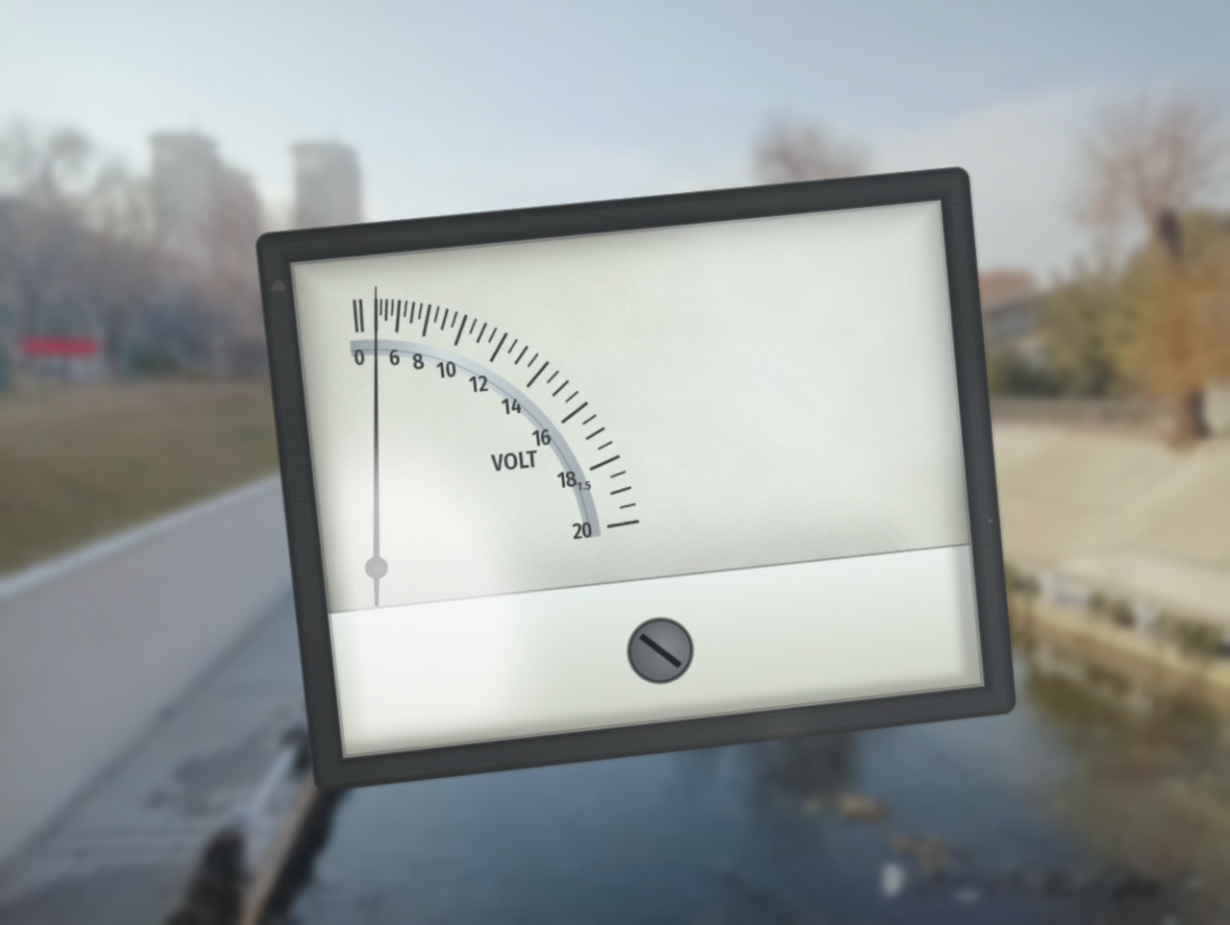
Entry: **4** V
